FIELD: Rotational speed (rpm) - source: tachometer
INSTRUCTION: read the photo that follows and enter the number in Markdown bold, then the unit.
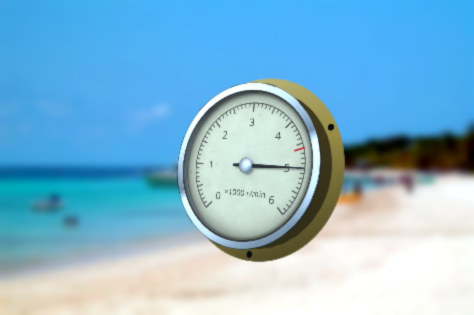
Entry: **5000** rpm
